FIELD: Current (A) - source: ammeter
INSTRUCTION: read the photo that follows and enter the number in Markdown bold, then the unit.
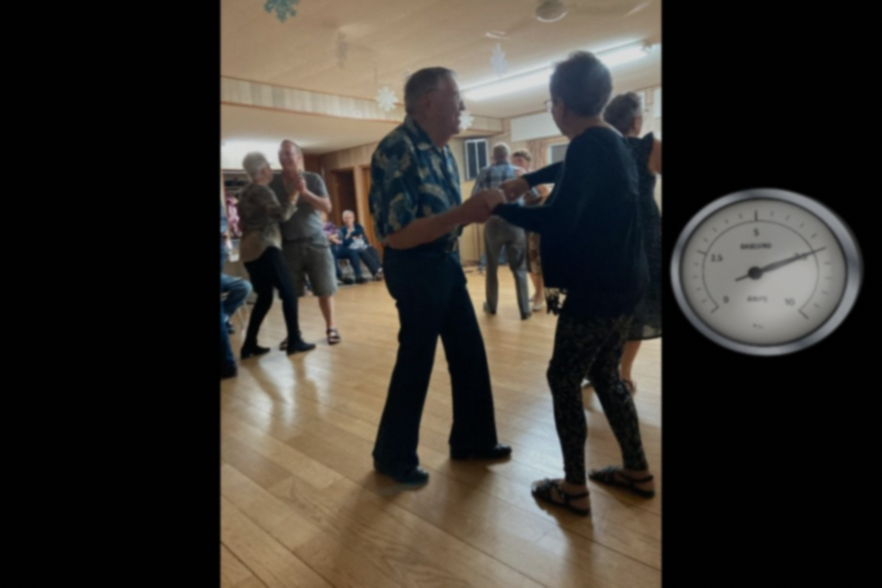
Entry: **7.5** A
